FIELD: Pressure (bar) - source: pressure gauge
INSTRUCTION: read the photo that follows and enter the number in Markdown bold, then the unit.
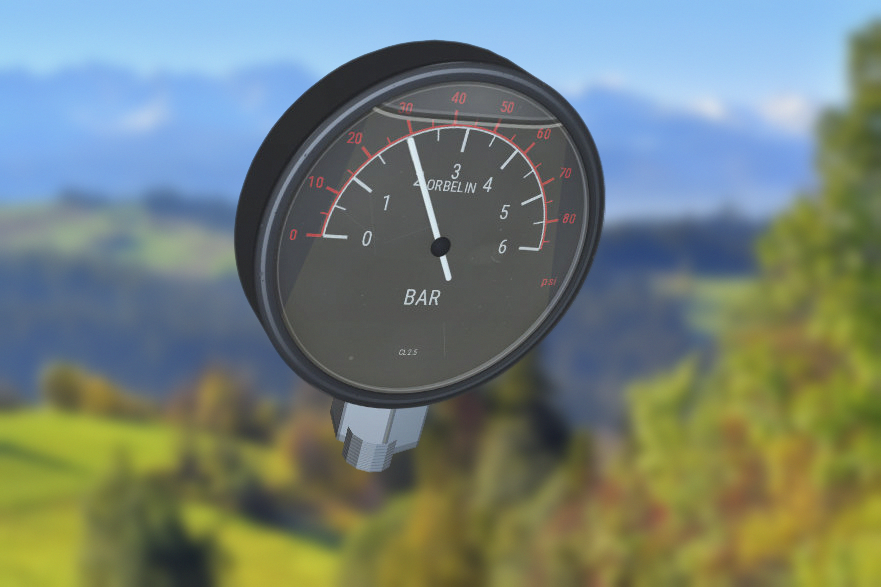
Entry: **2** bar
